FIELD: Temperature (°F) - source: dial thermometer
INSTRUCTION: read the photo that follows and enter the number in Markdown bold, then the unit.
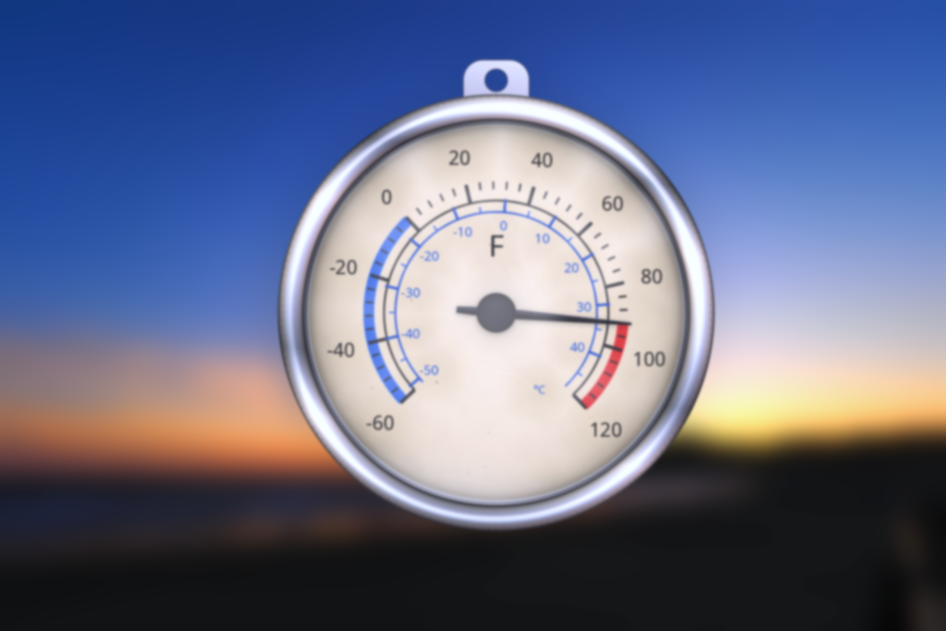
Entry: **92** °F
